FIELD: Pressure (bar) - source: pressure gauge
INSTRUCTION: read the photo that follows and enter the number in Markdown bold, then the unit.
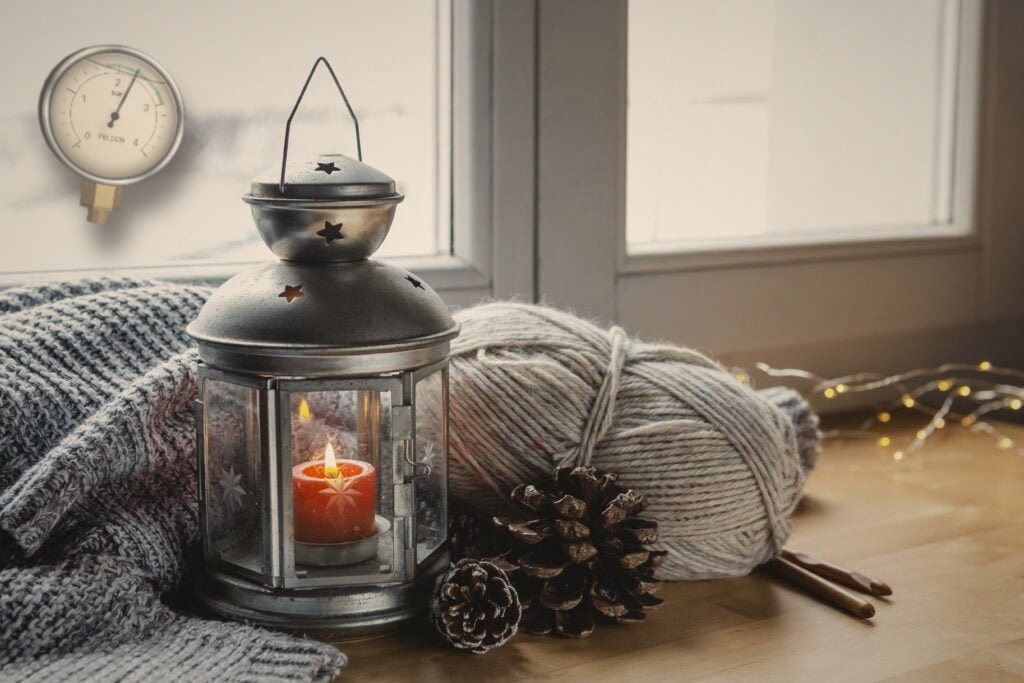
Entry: **2.3** bar
